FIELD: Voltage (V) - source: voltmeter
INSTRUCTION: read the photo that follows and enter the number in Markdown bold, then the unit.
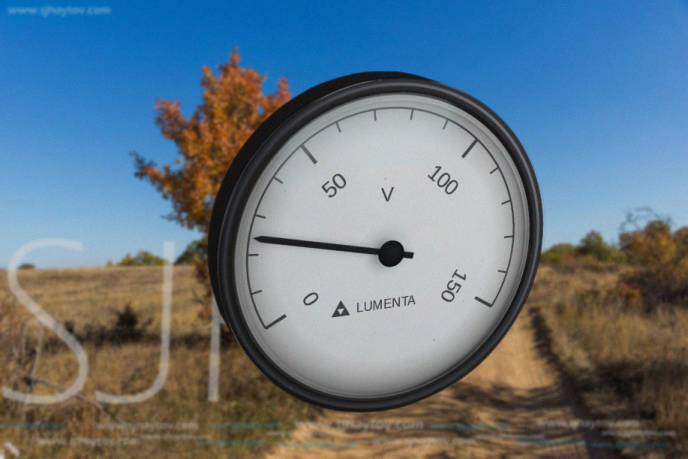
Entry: **25** V
